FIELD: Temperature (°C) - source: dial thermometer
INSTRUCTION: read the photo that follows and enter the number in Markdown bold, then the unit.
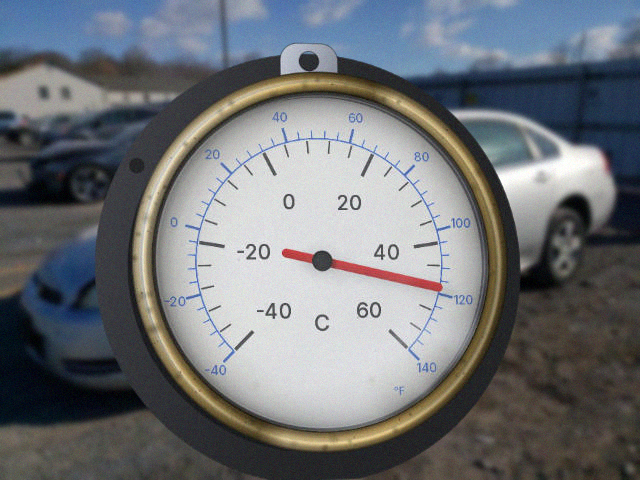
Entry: **48** °C
